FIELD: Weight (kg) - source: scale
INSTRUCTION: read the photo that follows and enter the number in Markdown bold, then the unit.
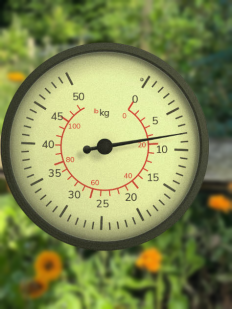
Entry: **8** kg
